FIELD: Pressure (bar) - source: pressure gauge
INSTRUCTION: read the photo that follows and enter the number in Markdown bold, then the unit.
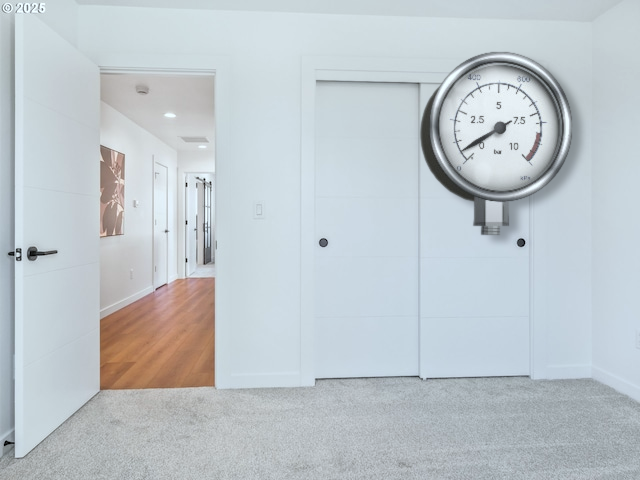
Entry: **0.5** bar
